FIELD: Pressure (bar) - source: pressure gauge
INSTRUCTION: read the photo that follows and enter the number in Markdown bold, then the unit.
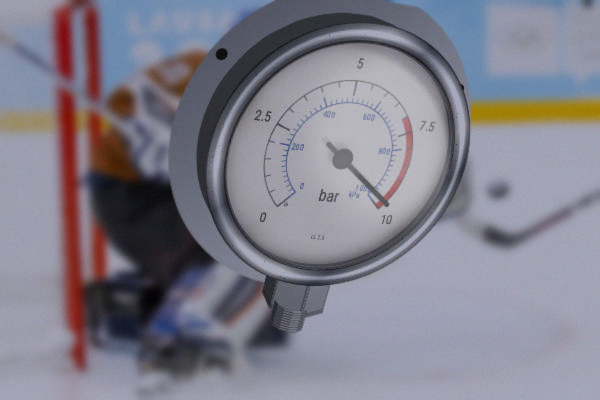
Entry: **9.75** bar
